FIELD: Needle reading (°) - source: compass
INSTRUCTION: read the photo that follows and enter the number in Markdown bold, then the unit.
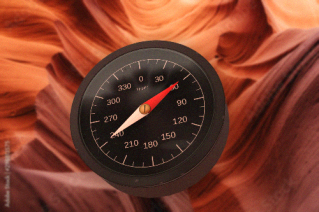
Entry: **60** °
